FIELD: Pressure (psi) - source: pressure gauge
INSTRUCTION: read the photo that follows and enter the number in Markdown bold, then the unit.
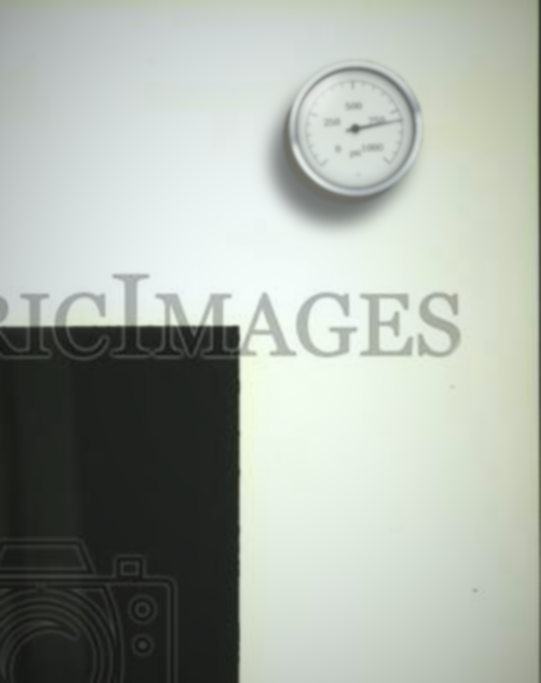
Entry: **800** psi
